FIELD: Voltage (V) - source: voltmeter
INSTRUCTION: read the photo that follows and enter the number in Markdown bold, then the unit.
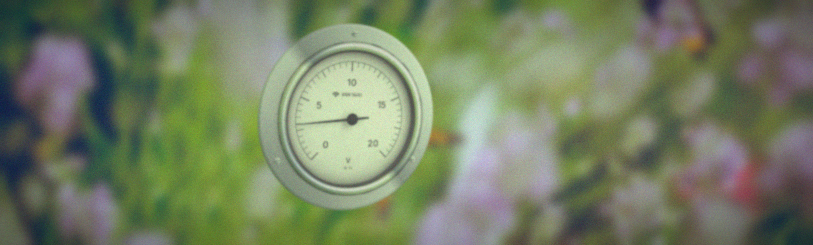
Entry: **3** V
